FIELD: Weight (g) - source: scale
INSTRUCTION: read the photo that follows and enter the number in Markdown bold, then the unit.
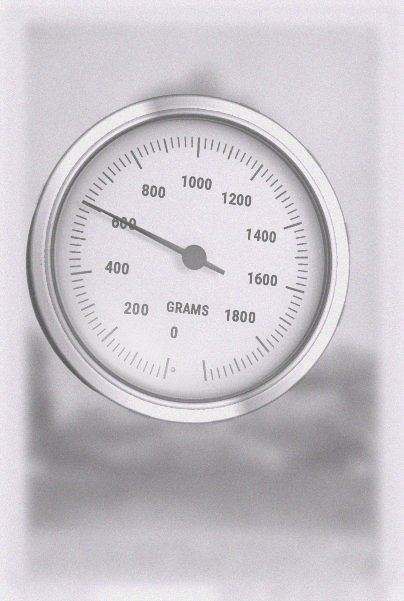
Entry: **600** g
